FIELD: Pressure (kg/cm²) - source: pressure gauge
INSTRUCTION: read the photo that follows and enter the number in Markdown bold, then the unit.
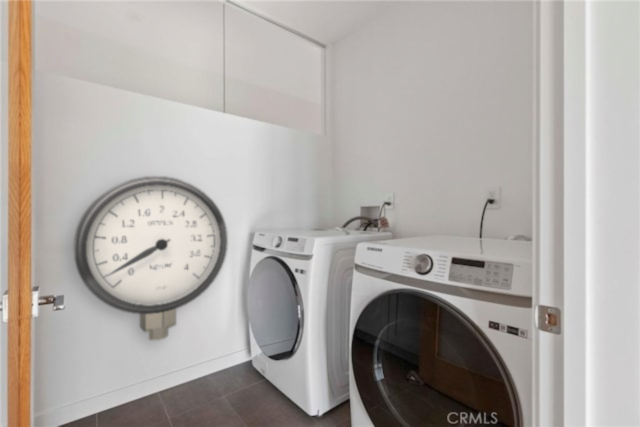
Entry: **0.2** kg/cm²
